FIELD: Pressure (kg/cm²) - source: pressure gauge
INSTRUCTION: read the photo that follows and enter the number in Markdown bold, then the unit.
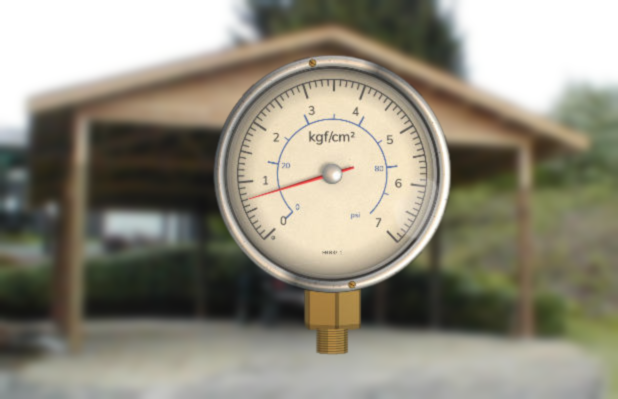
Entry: **0.7** kg/cm²
